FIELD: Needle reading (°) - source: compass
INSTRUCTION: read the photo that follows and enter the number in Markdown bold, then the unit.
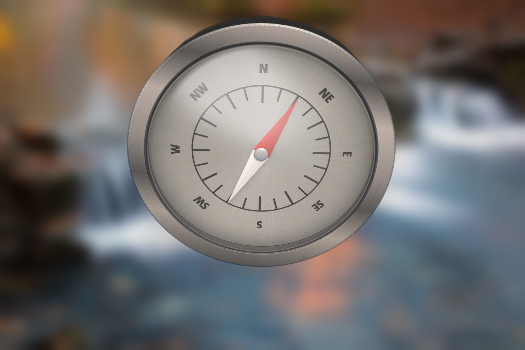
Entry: **30** °
